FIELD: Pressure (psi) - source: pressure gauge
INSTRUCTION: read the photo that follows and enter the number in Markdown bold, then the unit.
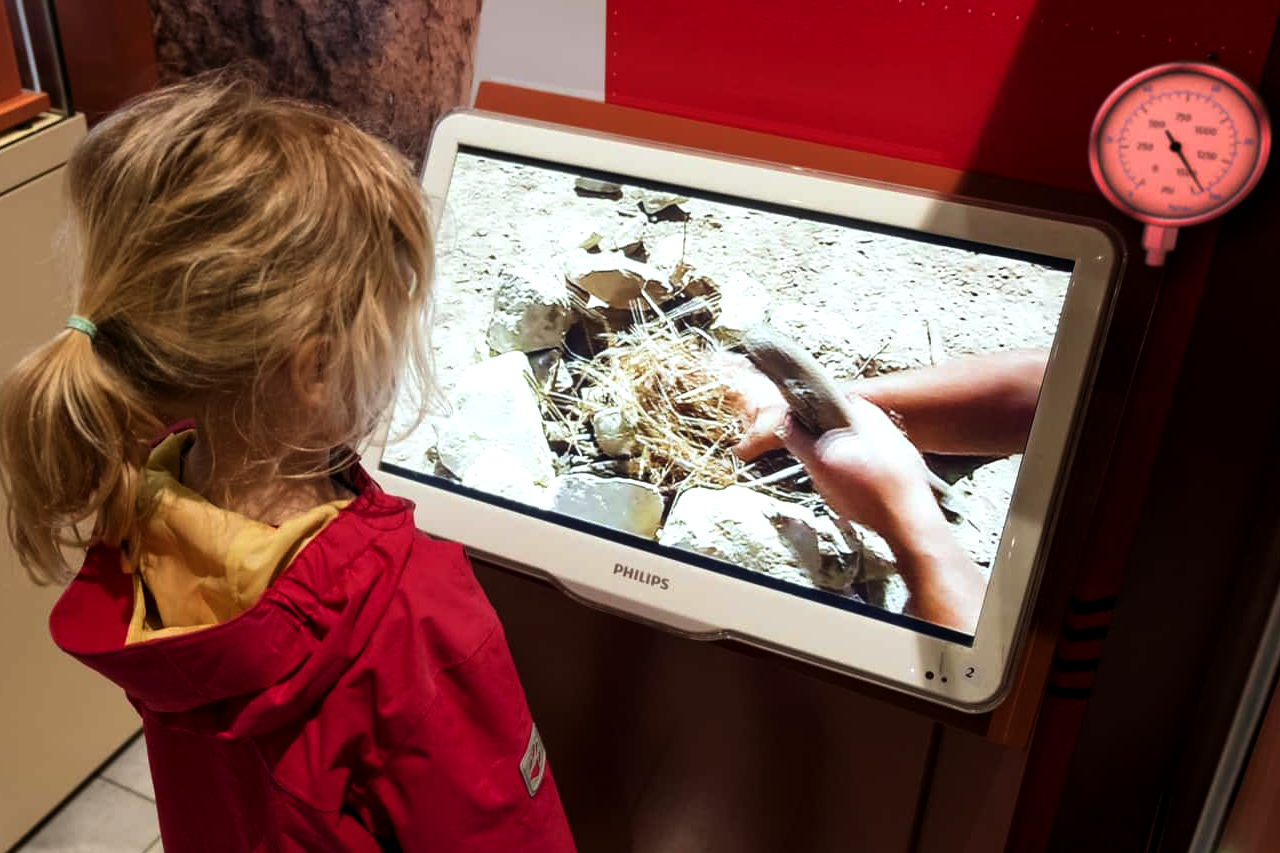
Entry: **1450** psi
